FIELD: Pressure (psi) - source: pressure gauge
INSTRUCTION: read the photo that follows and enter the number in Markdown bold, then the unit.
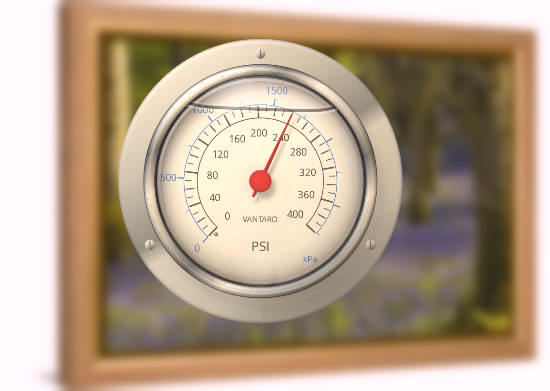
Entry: **240** psi
